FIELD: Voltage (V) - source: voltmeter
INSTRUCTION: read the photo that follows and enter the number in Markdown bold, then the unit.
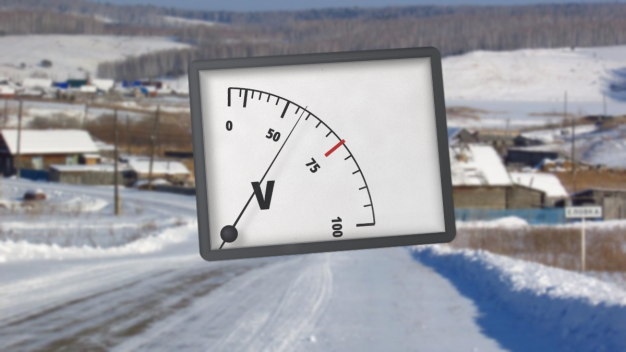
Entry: **57.5** V
